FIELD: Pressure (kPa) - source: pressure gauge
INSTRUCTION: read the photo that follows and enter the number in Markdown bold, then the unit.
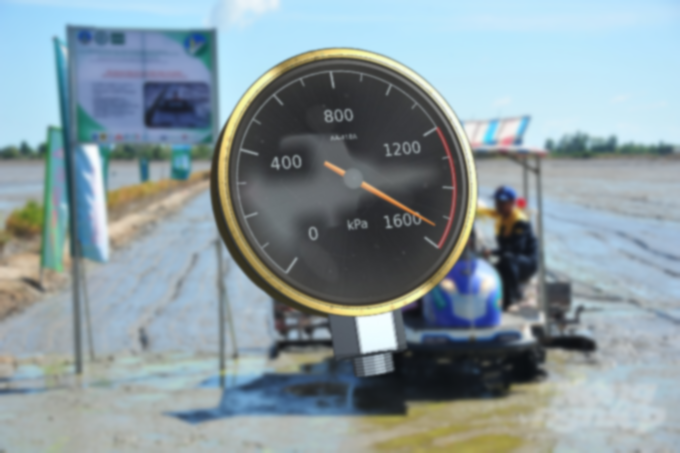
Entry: **1550** kPa
